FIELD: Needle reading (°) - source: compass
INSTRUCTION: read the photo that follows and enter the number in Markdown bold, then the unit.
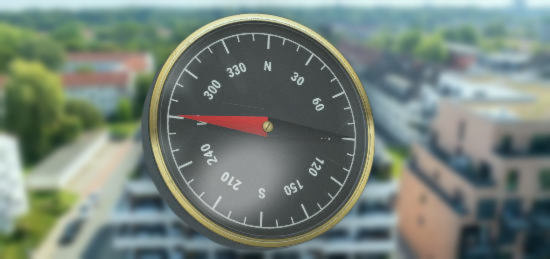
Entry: **270** °
